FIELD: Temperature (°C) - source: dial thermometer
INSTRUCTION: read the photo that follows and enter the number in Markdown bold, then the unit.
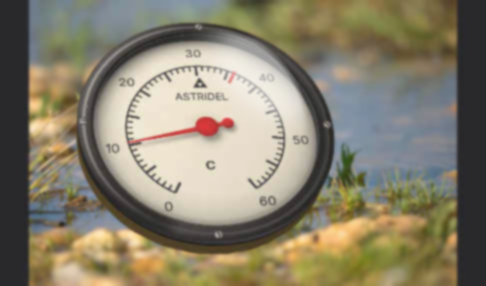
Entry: **10** °C
